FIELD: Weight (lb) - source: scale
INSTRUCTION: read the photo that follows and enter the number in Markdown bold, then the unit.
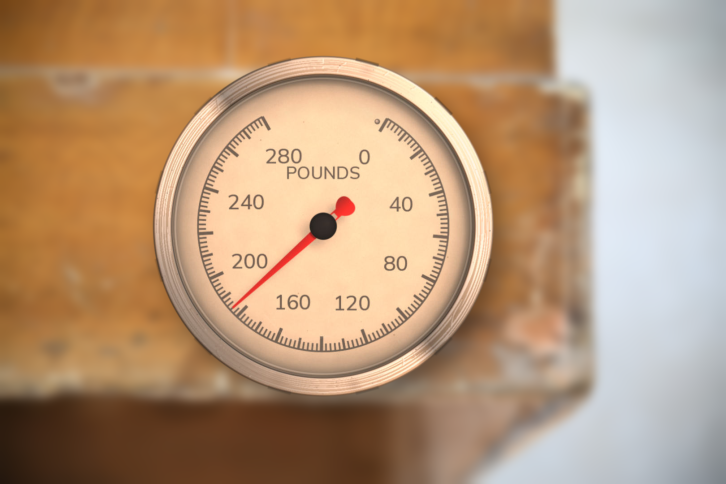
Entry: **184** lb
